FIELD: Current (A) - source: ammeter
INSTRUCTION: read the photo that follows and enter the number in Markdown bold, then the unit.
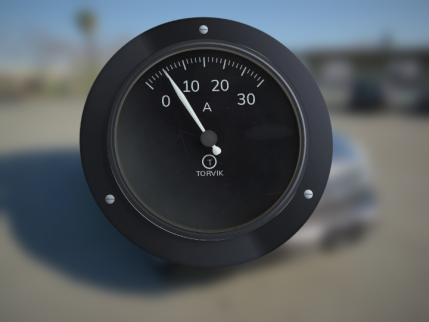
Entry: **5** A
